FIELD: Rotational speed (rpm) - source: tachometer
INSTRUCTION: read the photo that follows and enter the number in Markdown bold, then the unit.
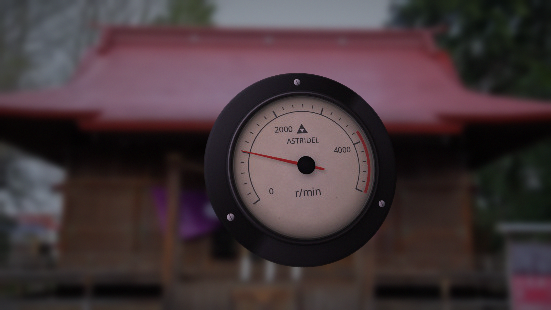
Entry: **1000** rpm
